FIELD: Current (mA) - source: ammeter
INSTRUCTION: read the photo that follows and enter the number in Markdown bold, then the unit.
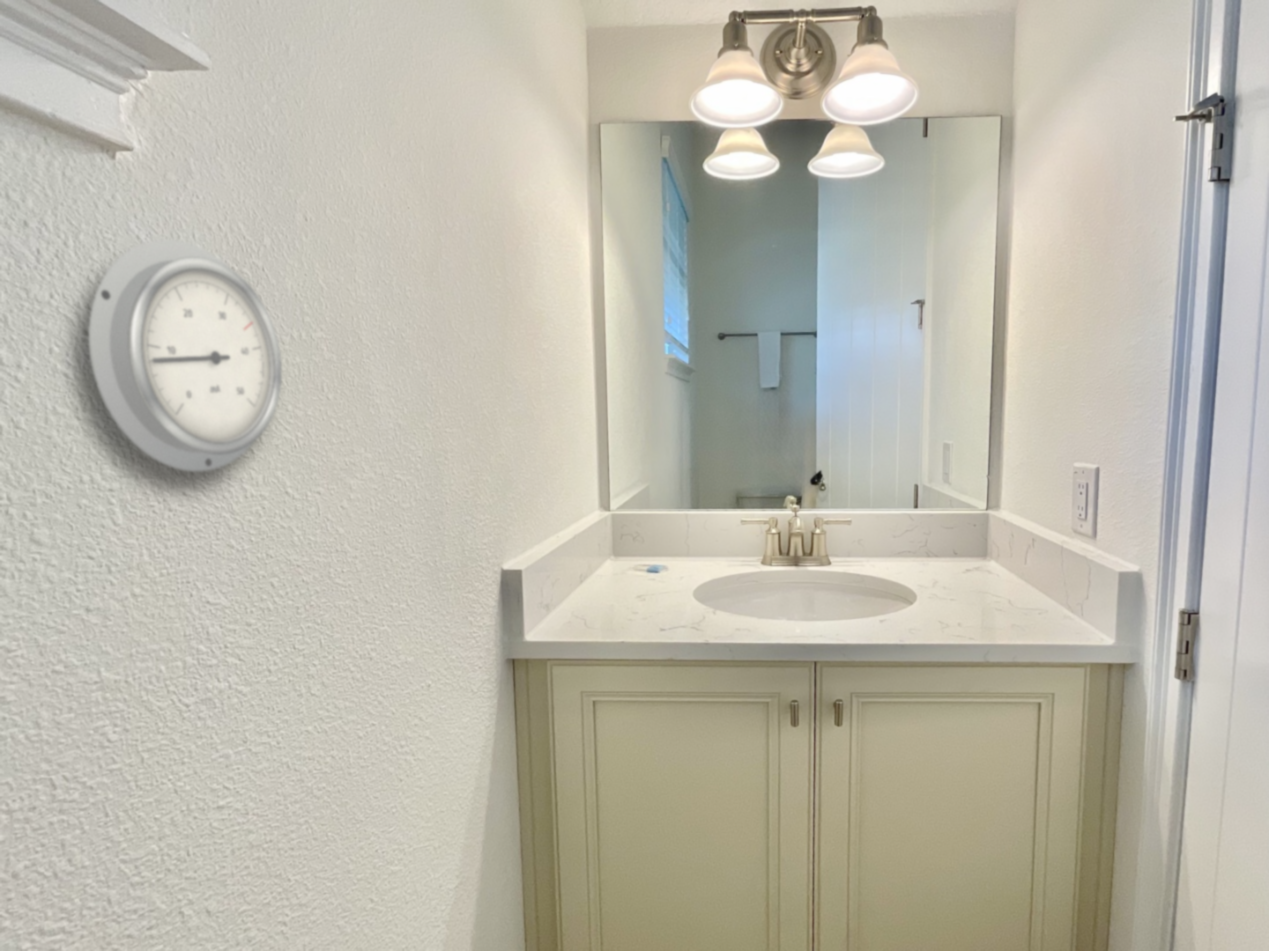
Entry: **8** mA
